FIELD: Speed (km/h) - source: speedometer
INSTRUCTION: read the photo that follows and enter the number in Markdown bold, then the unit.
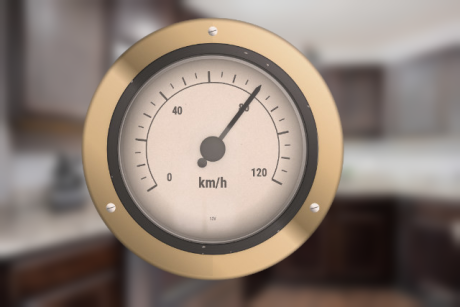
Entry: **80** km/h
